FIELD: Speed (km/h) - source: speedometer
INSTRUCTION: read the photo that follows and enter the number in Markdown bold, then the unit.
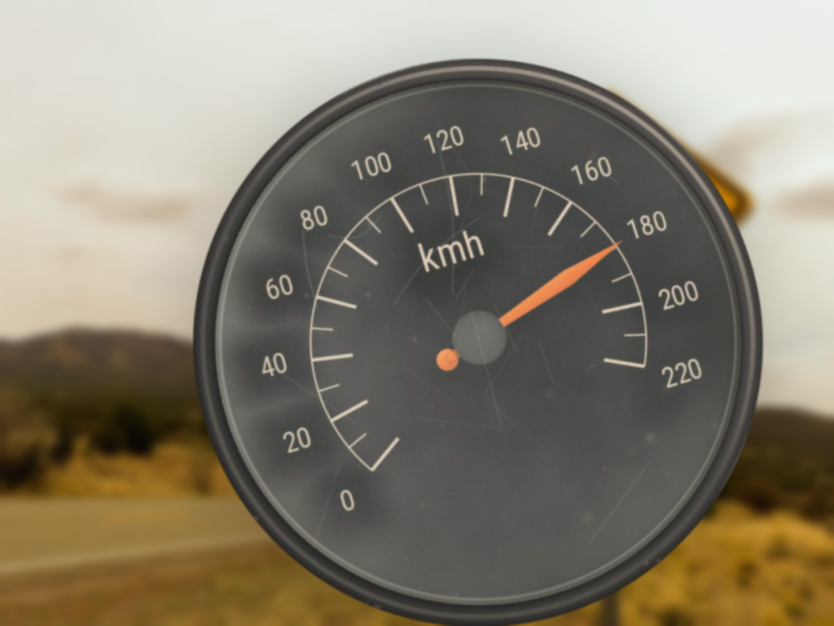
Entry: **180** km/h
